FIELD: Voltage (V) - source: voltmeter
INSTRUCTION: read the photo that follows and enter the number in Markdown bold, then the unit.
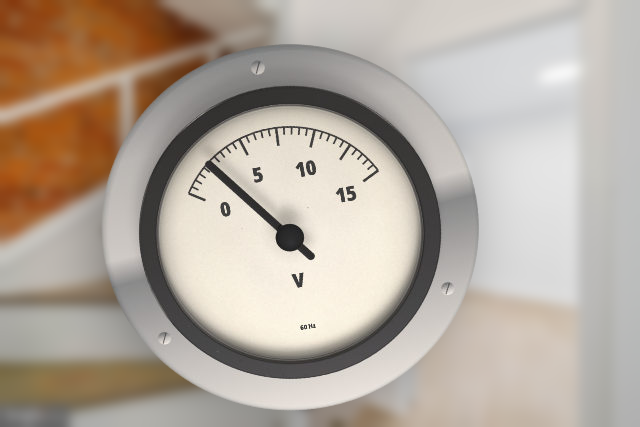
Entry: **2.5** V
